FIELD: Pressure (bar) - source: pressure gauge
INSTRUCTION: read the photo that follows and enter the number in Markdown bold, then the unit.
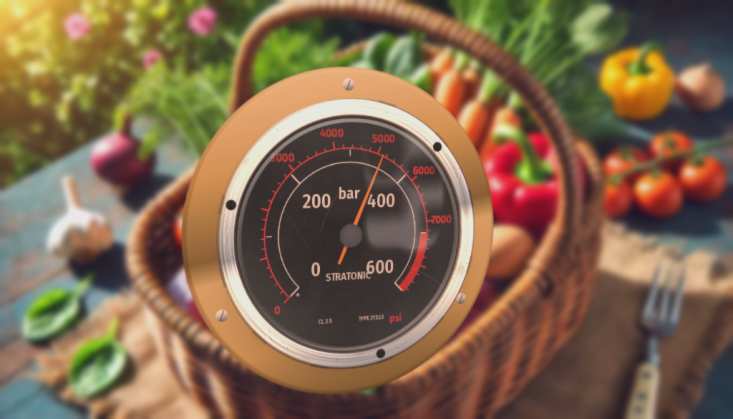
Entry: **350** bar
